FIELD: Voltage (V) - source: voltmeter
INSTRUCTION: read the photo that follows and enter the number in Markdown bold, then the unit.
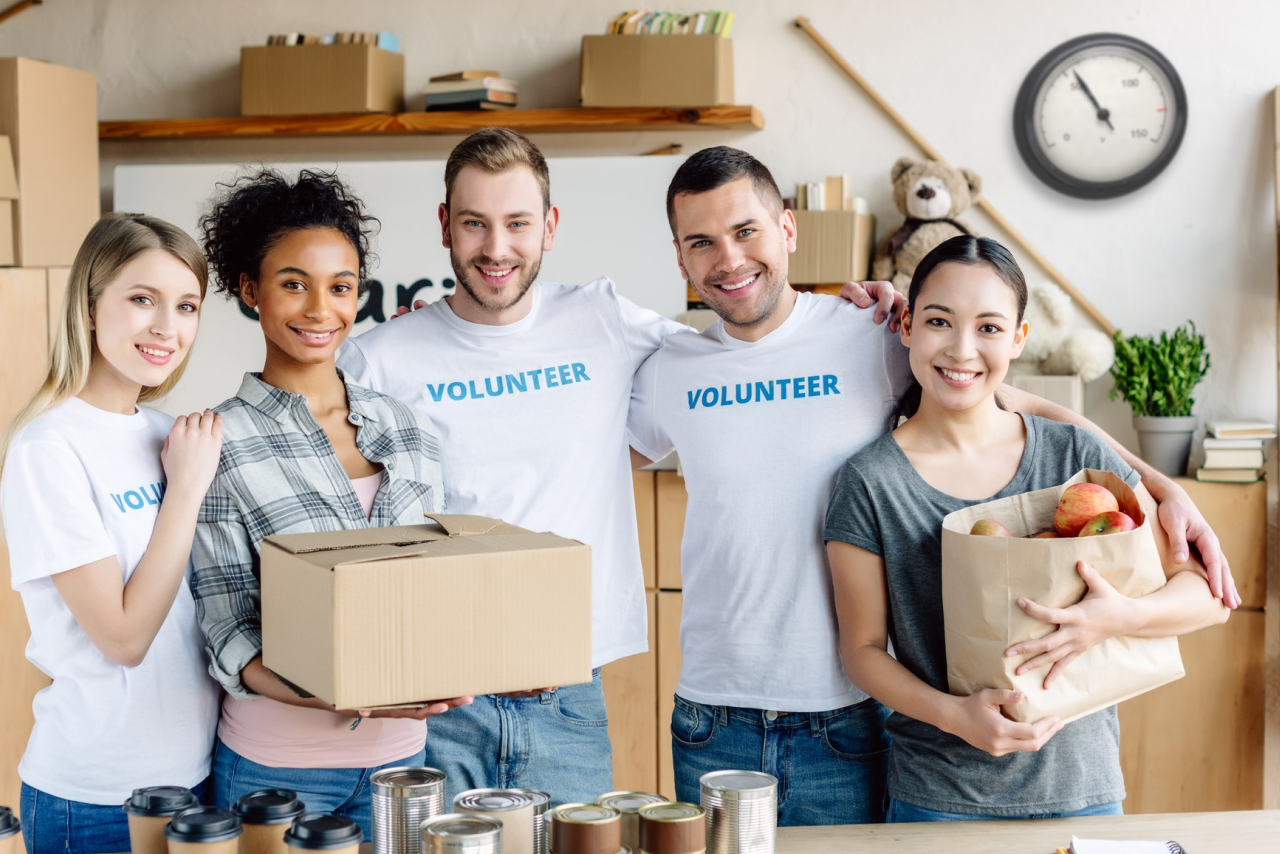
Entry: **55** V
